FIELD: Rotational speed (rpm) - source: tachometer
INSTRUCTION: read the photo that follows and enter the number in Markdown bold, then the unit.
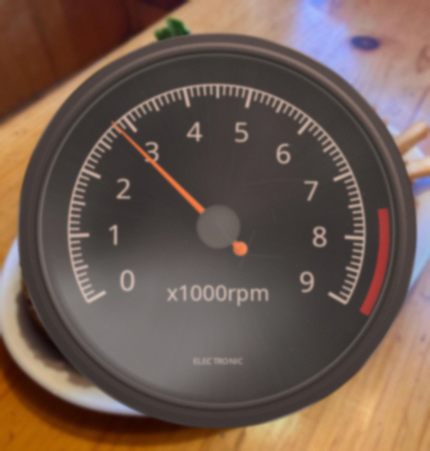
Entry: **2800** rpm
